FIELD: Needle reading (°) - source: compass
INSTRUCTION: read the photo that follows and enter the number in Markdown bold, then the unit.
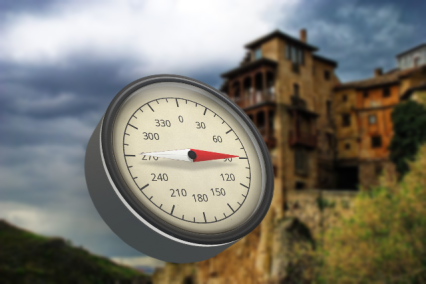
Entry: **90** °
